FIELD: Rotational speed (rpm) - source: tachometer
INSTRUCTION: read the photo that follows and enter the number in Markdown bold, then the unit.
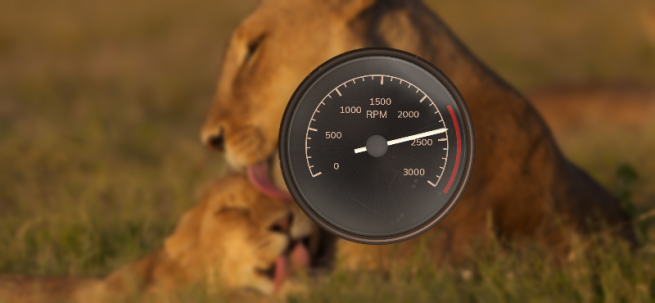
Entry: **2400** rpm
